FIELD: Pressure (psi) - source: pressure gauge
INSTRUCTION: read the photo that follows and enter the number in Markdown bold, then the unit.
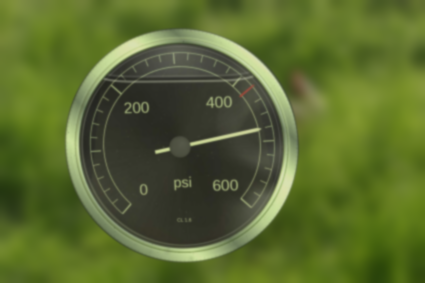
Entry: **480** psi
